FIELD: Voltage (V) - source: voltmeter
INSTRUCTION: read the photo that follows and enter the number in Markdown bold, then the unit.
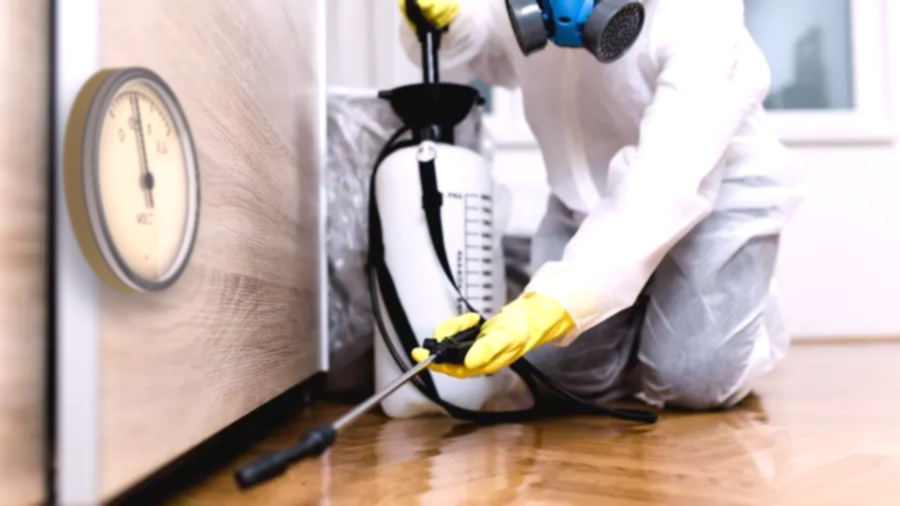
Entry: **0.5** V
